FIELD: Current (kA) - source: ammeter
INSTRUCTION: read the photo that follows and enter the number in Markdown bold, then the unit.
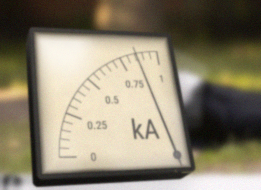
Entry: **0.85** kA
